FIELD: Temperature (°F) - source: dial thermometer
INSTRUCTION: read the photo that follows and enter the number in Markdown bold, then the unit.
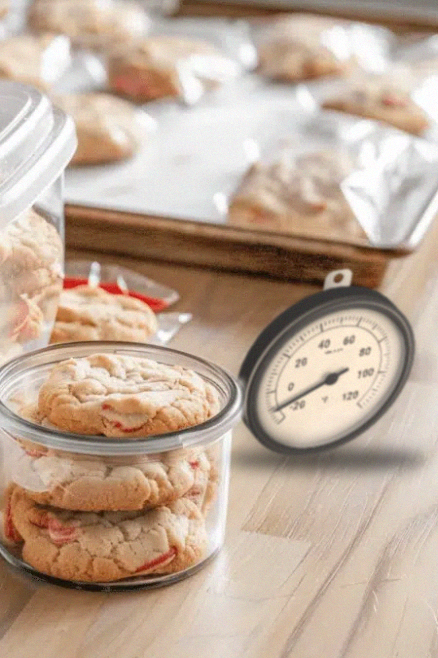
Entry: **-10** °F
